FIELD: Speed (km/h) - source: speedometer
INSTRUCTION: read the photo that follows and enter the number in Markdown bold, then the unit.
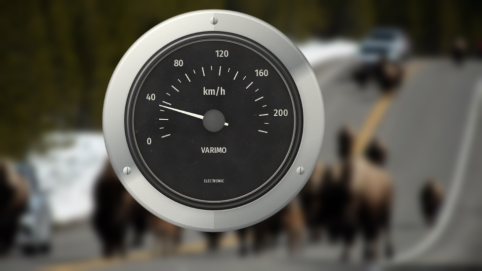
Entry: **35** km/h
